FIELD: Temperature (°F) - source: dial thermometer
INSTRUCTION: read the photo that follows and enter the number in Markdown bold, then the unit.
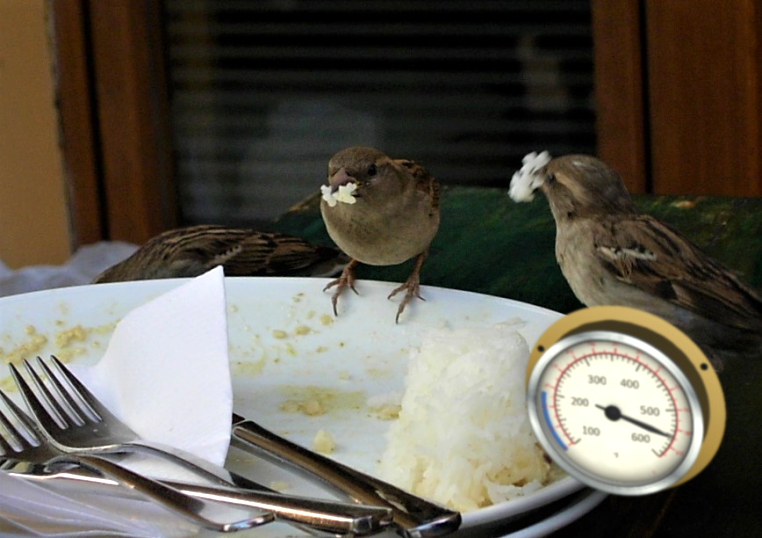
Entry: **550** °F
